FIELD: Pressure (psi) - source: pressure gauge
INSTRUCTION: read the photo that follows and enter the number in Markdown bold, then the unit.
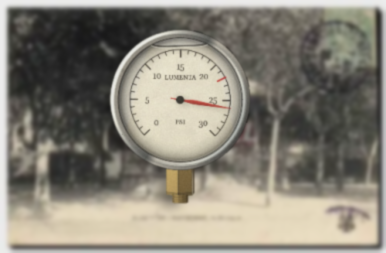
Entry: **26** psi
